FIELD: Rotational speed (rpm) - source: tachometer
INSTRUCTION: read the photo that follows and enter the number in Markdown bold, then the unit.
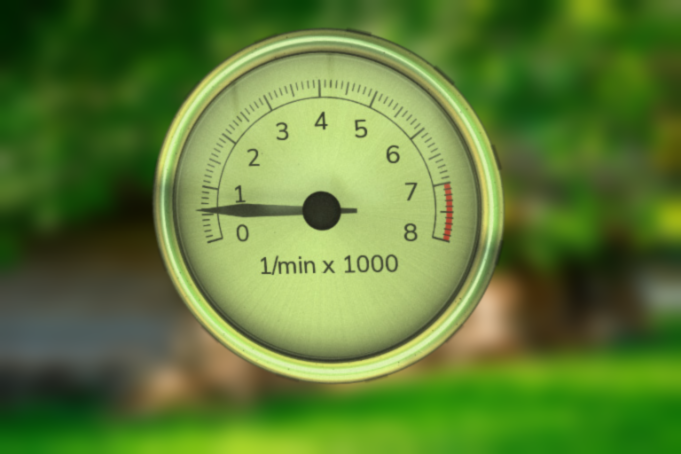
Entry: **600** rpm
